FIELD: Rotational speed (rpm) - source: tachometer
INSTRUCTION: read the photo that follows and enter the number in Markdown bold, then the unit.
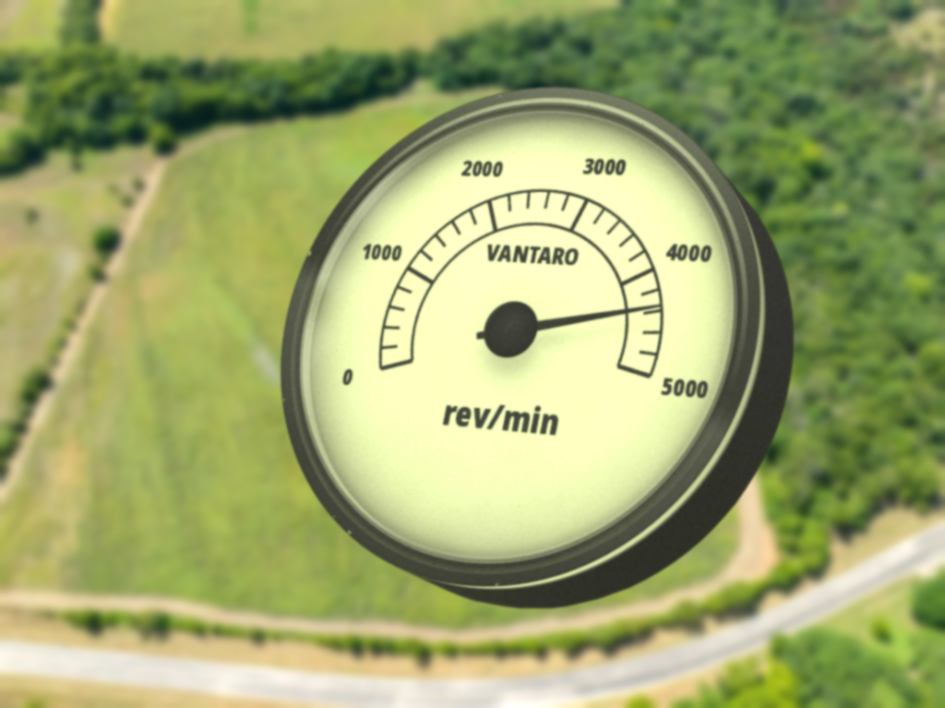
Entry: **4400** rpm
